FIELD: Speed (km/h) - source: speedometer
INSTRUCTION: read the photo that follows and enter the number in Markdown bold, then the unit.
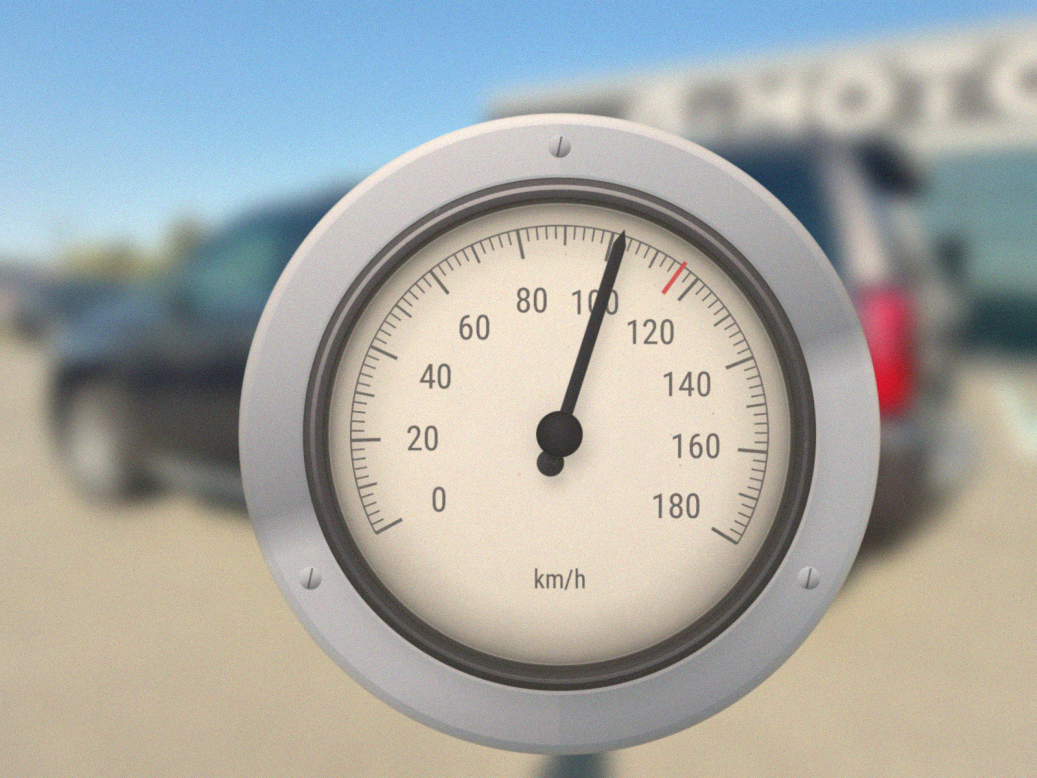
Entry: **102** km/h
